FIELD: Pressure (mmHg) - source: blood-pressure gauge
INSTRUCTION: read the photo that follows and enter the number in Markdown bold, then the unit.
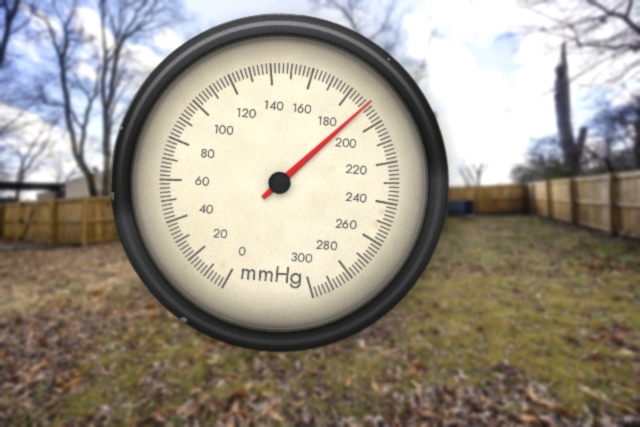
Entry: **190** mmHg
